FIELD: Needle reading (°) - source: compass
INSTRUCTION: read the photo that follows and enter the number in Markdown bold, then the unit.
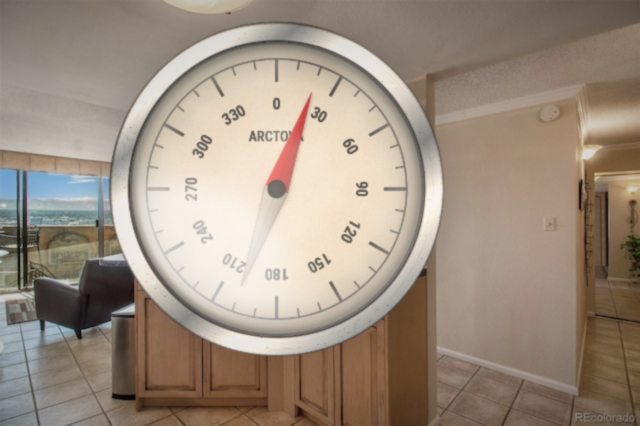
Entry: **20** °
